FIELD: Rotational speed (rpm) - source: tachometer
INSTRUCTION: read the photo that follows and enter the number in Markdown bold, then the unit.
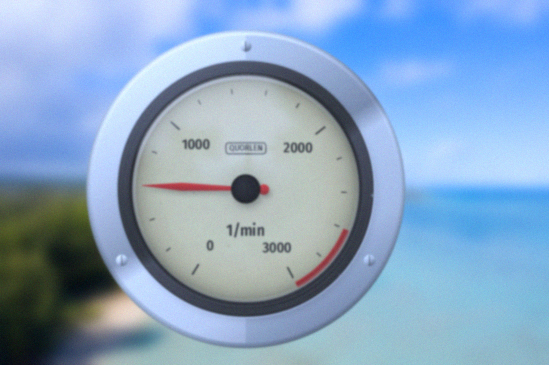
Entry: **600** rpm
